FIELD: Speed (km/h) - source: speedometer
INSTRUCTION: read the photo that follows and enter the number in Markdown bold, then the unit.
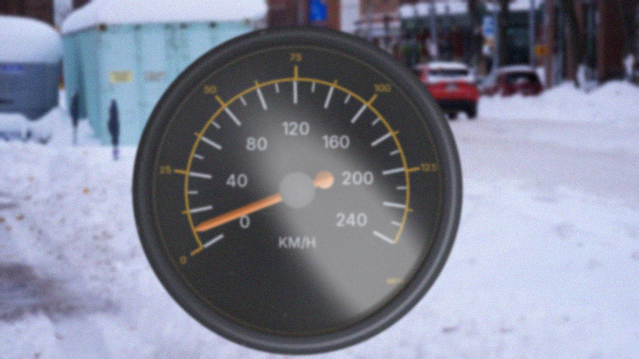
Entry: **10** km/h
